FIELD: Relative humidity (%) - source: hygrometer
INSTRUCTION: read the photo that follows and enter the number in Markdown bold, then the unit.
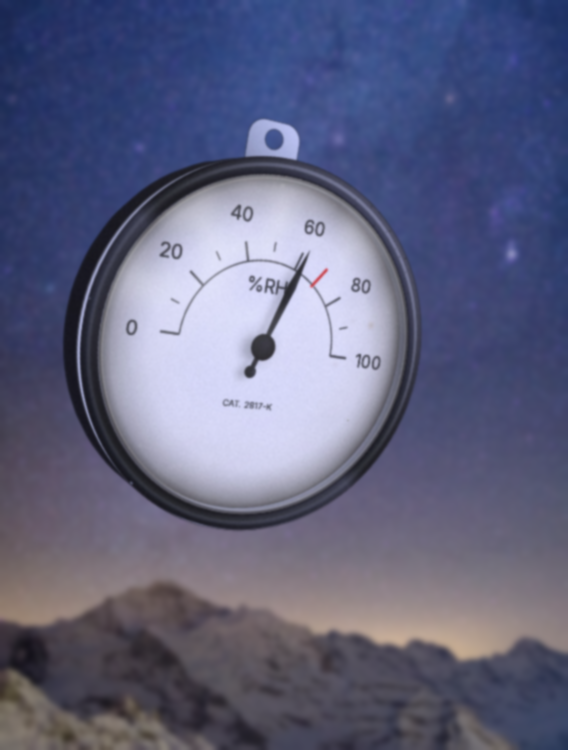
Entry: **60** %
